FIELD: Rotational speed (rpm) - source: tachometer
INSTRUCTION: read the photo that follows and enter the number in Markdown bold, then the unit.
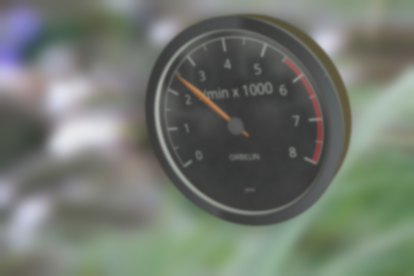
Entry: **2500** rpm
